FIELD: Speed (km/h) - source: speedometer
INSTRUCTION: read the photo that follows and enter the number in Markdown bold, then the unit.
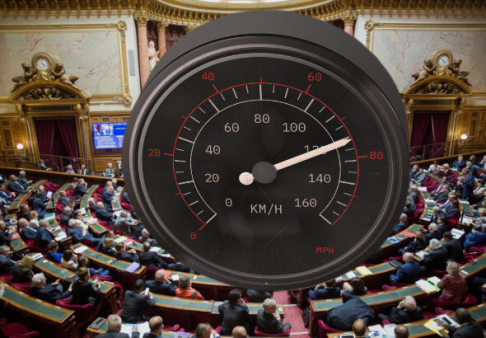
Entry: **120** km/h
